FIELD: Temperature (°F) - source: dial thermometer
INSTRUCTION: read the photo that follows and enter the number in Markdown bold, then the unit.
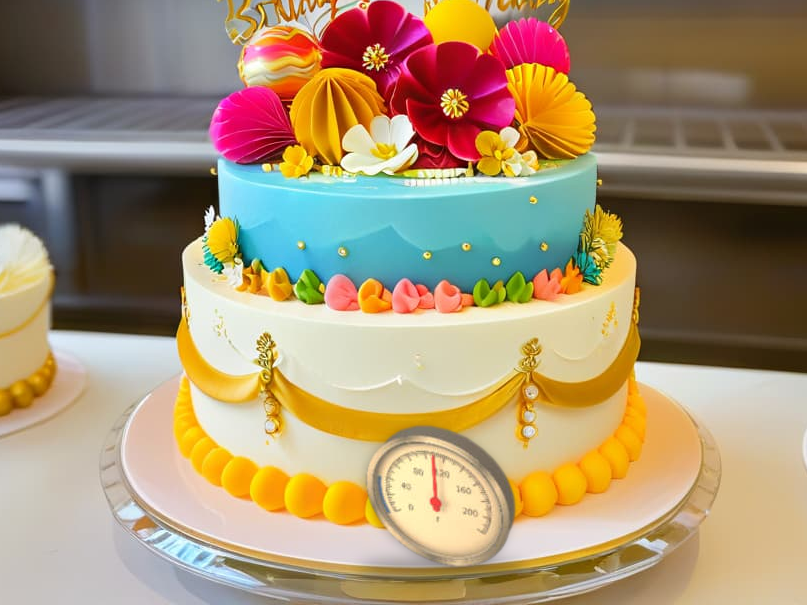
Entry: **110** °F
